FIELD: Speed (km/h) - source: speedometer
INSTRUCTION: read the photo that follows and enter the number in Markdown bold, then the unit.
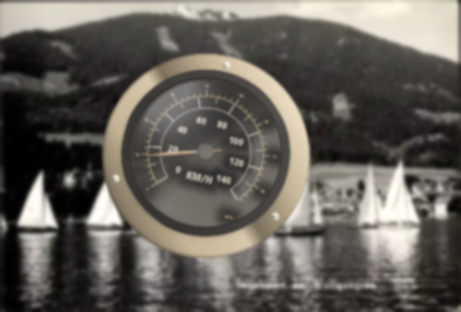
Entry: **15** km/h
